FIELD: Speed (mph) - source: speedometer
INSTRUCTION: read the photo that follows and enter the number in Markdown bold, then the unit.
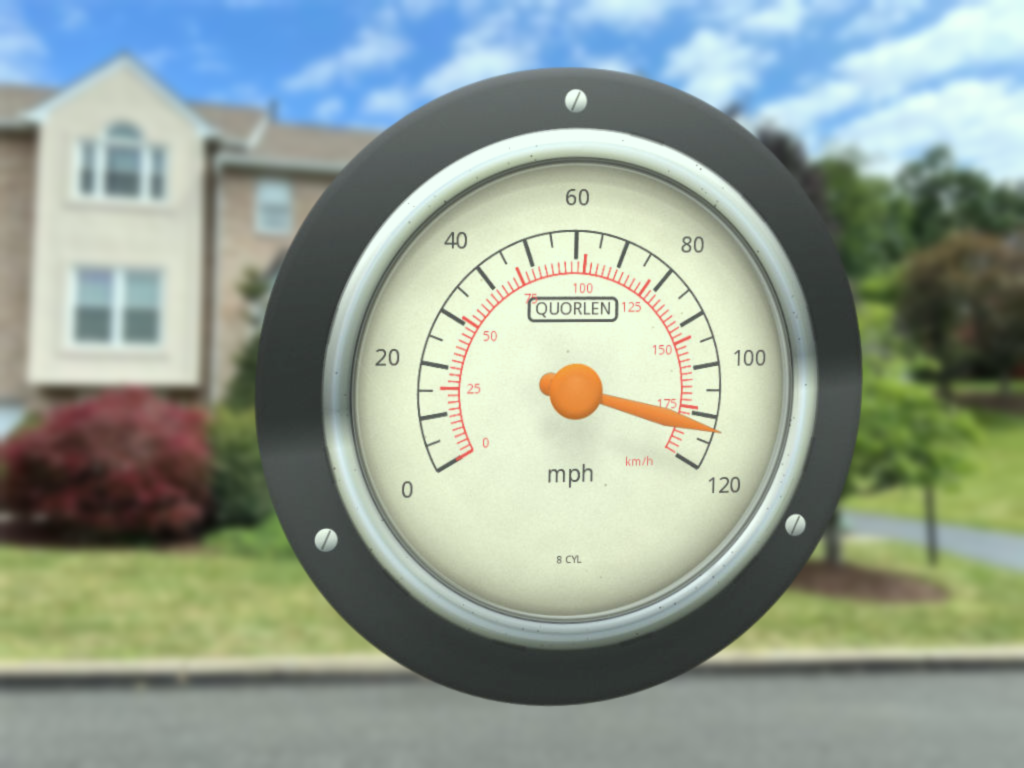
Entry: **112.5** mph
